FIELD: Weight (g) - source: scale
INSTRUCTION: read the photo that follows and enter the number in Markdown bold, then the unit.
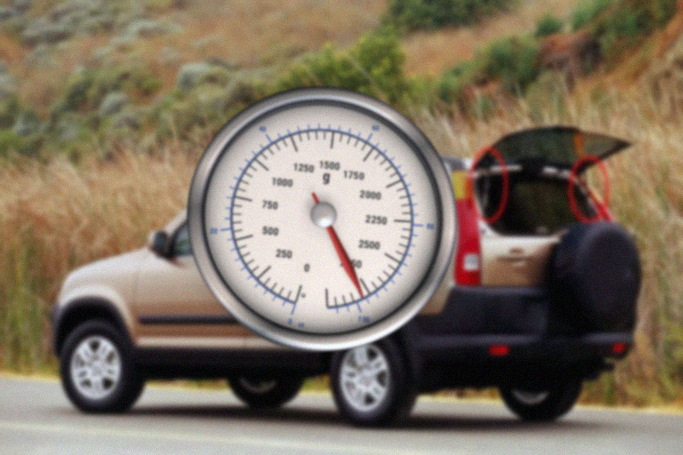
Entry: **2800** g
